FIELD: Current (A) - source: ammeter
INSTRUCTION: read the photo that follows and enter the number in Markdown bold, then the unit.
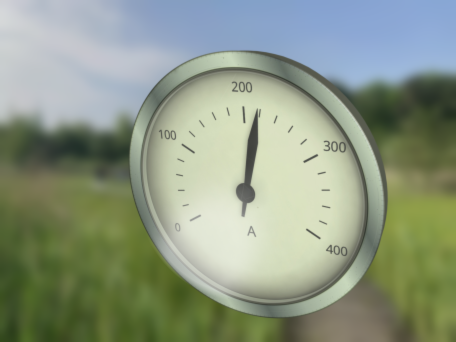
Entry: **220** A
